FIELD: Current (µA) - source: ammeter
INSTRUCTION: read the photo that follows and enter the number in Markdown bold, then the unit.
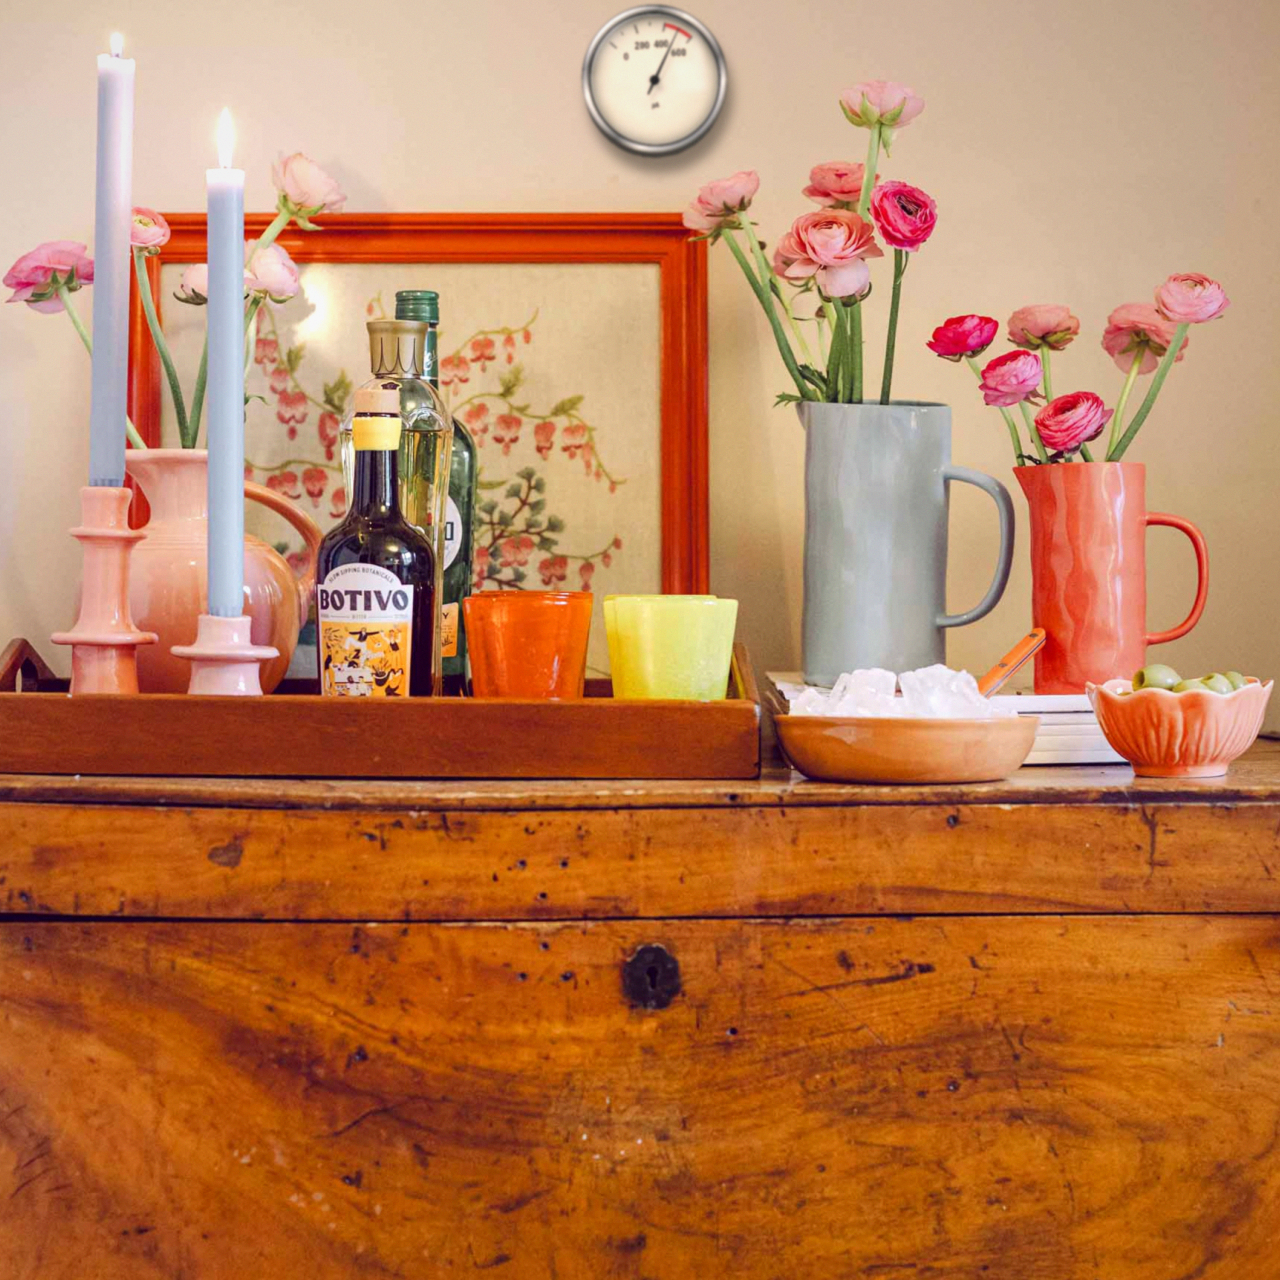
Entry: **500** µA
